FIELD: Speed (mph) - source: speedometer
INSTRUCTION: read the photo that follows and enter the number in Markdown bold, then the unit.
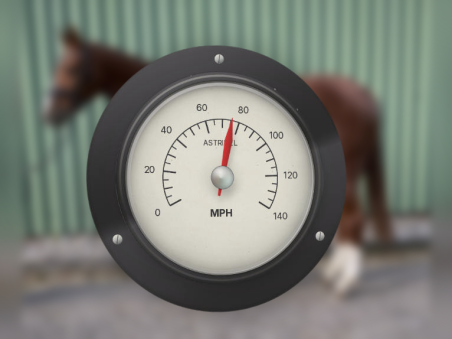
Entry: **75** mph
